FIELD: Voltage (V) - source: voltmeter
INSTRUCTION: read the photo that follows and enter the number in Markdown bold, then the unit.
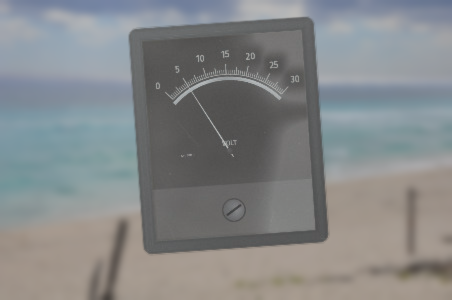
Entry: **5** V
